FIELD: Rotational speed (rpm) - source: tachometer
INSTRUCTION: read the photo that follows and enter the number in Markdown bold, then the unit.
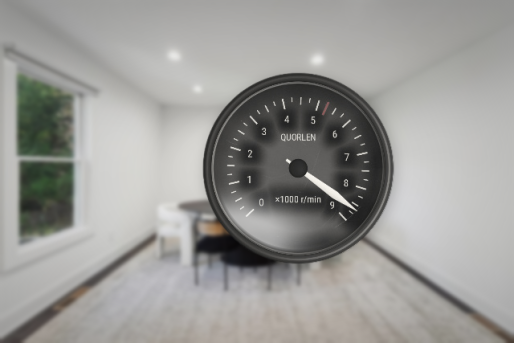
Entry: **8625** rpm
